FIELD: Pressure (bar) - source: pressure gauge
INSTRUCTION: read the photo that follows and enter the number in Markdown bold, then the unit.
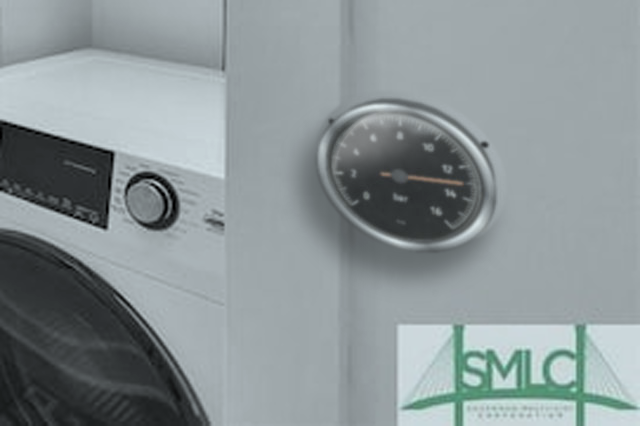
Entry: **13** bar
